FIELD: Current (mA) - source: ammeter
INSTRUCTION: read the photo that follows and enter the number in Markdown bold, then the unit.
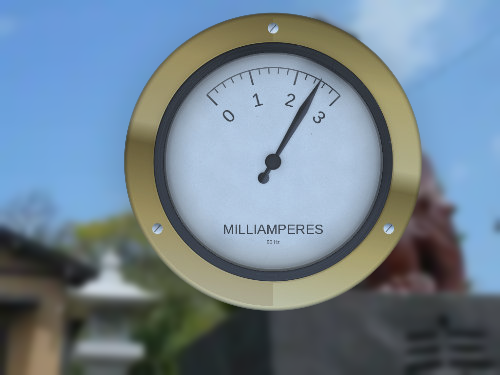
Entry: **2.5** mA
